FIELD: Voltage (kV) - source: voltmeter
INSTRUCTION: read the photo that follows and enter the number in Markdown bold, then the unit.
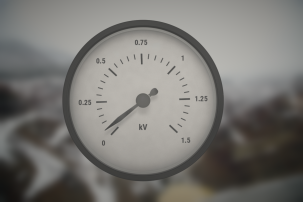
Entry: **0.05** kV
